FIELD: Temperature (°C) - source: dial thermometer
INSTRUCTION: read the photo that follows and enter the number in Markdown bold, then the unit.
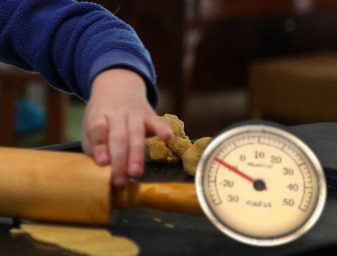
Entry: **-10** °C
